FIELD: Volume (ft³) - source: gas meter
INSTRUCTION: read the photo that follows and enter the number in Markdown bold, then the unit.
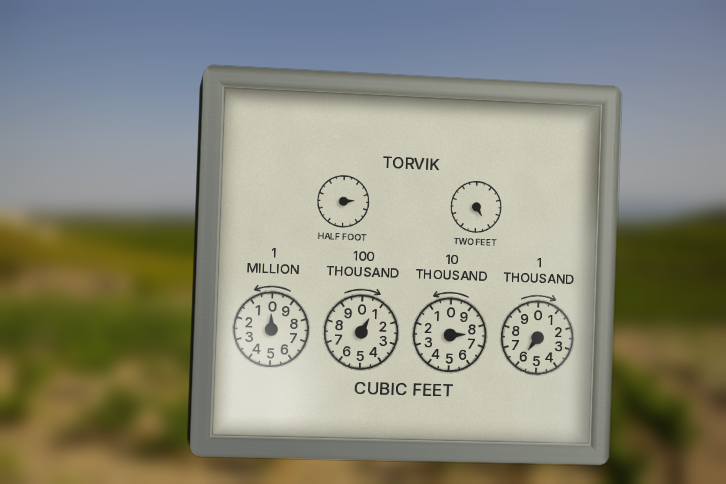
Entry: **7600** ft³
